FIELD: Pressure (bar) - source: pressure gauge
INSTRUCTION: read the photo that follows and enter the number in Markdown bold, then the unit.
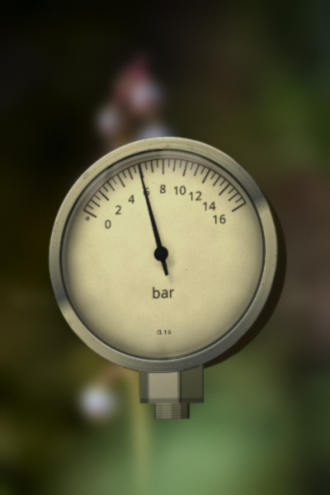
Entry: **6** bar
